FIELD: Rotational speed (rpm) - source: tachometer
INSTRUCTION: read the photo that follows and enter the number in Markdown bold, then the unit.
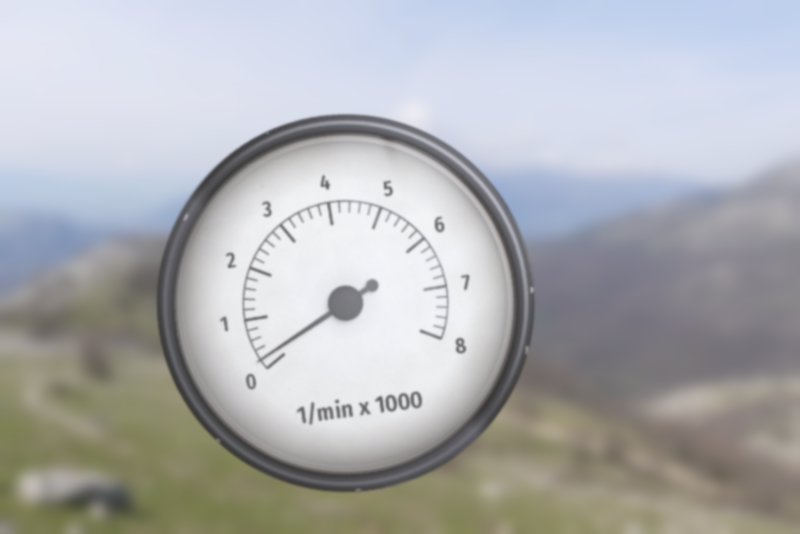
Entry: **200** rpm
